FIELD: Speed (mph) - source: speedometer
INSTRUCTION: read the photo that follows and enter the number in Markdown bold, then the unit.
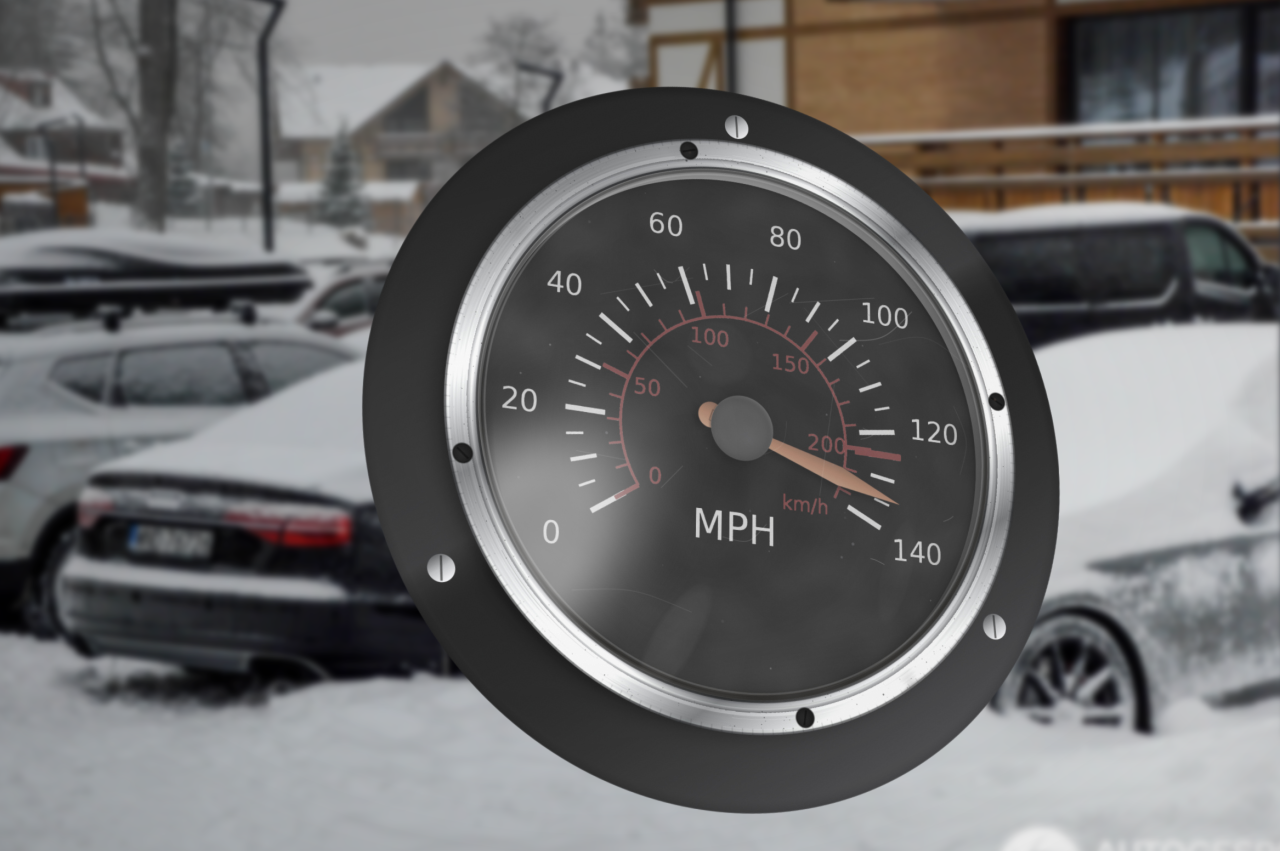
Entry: **135** mph
